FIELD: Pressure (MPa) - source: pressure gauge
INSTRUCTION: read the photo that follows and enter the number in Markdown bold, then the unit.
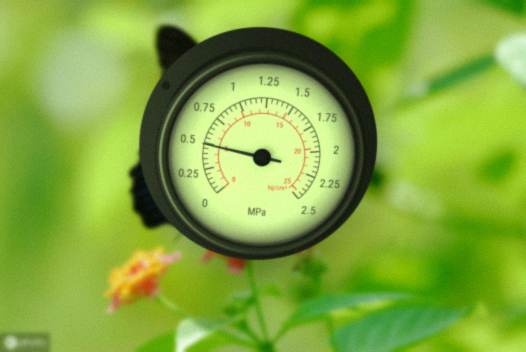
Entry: **0.5** MPa
